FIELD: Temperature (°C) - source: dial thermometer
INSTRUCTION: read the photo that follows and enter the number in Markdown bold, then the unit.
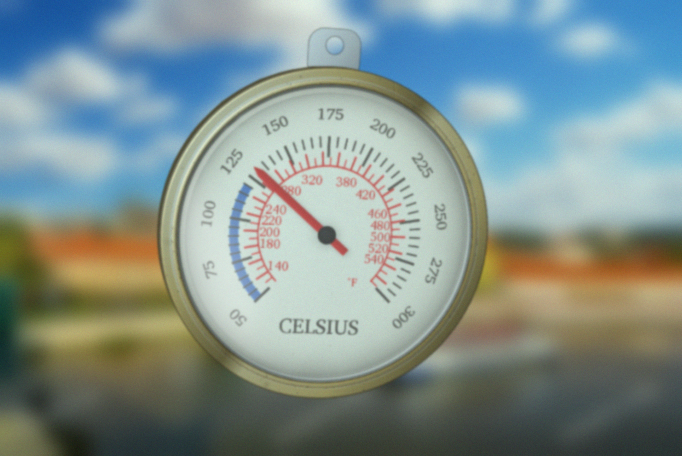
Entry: **130** °C
